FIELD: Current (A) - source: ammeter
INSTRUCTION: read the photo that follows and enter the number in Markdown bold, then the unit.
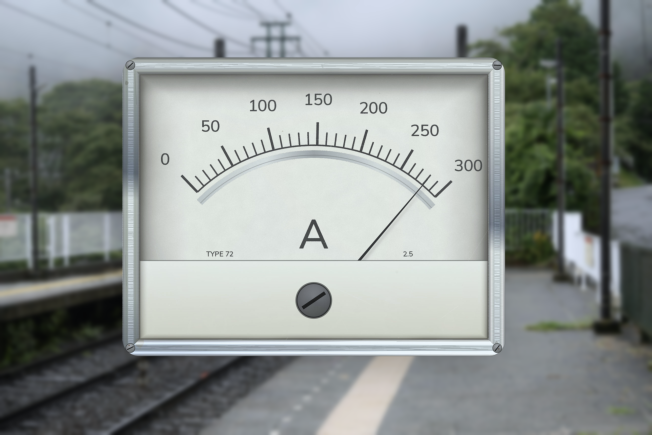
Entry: **280** A
